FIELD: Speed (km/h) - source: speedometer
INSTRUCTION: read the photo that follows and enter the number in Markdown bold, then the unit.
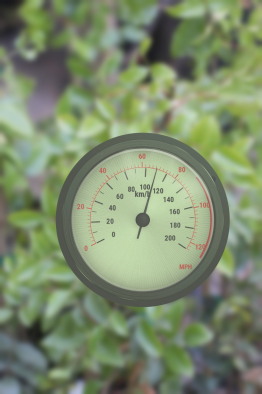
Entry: **110** km/h
